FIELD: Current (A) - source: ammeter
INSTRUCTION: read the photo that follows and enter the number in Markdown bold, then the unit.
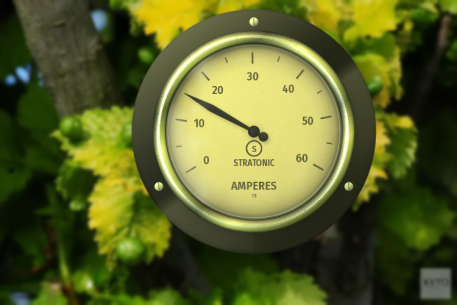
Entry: **15** A
